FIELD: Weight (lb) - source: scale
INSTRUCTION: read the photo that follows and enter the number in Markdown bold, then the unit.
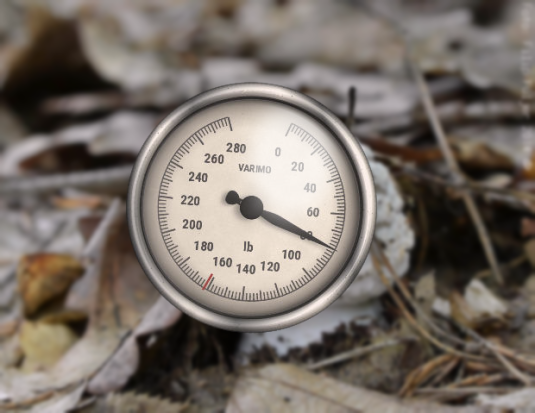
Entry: **80** lb
